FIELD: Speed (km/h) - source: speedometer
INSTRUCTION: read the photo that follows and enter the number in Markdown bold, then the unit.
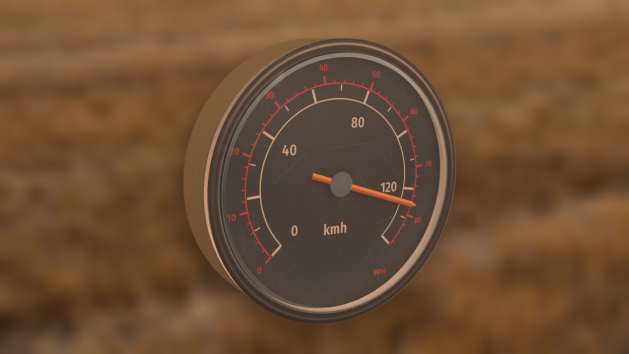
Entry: **125** km/h
